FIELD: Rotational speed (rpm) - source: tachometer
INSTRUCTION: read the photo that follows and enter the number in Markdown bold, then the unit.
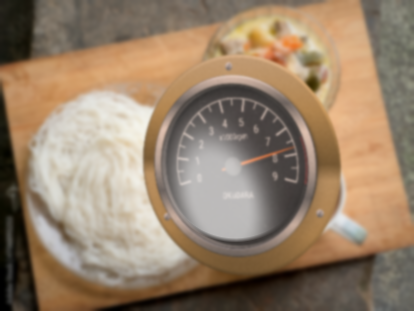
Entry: **7750** rpm
